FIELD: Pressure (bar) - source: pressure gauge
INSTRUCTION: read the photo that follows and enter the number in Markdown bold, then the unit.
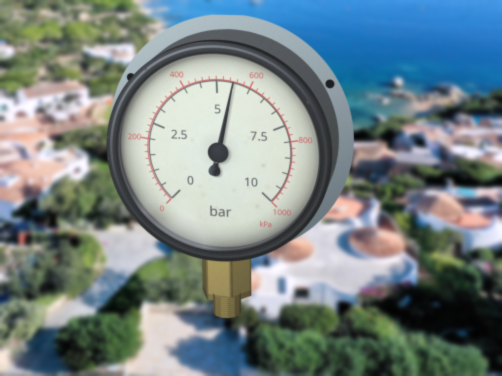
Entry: **5.5** bar
